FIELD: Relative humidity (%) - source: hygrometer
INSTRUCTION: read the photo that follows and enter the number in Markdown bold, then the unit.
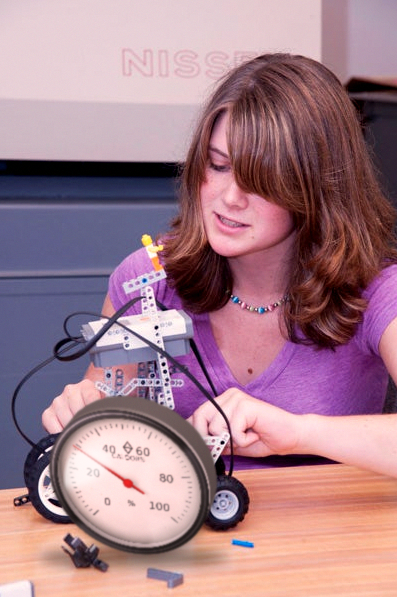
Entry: **30** %
